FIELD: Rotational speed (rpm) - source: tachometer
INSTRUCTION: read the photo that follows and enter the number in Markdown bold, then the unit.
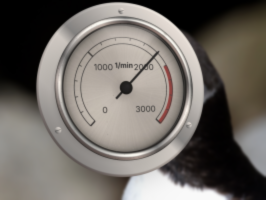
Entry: **2000** rpm
